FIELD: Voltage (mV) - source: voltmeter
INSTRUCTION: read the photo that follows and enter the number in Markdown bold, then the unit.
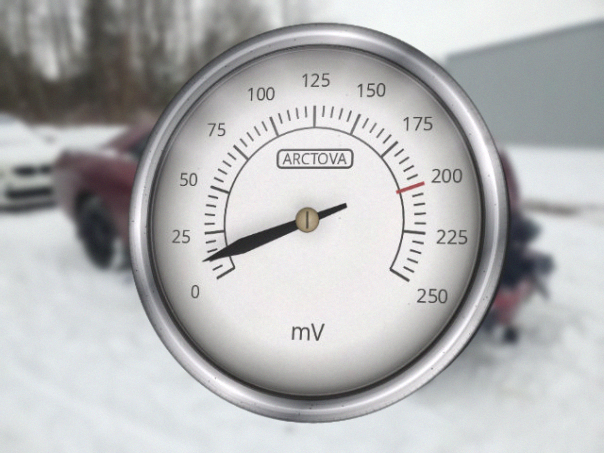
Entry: **10** mV
